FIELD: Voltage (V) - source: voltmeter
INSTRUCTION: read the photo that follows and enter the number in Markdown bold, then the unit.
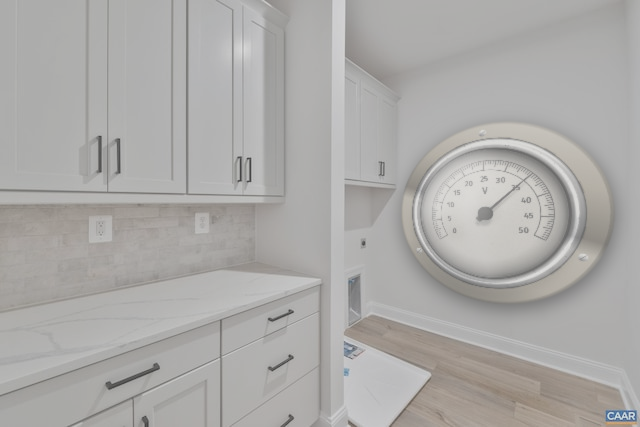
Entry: **35** V
